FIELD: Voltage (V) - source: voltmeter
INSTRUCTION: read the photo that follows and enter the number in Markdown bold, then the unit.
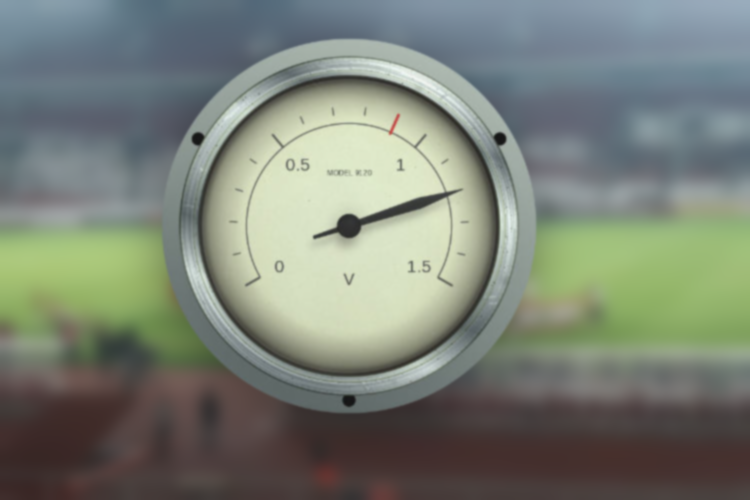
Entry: **1.2** V
